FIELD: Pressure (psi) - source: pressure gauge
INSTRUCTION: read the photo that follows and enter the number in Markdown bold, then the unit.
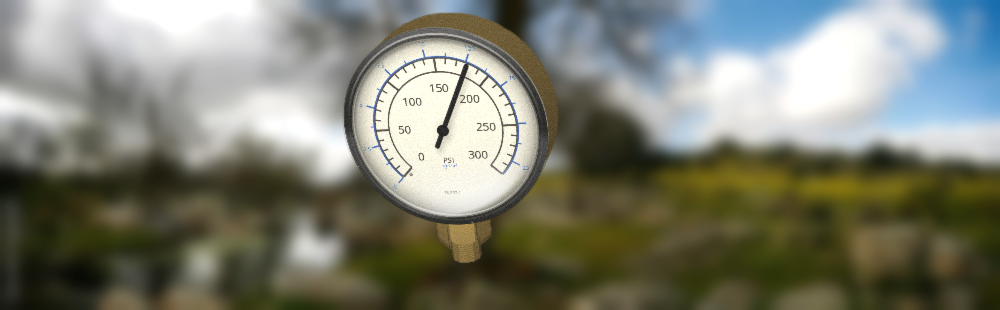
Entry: **180** psi
